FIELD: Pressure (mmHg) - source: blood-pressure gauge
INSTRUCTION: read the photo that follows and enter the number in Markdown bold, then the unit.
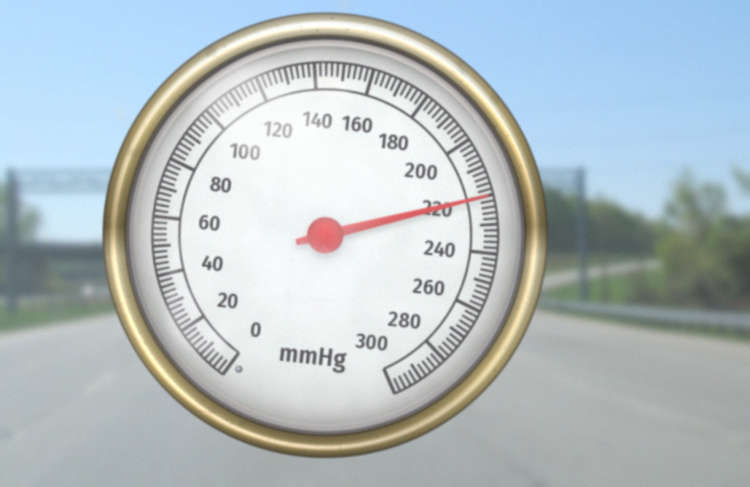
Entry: **220** mmHg
